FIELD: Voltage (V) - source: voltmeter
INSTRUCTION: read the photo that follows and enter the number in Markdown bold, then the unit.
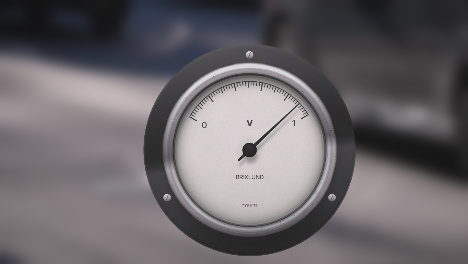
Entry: **0.9** V
